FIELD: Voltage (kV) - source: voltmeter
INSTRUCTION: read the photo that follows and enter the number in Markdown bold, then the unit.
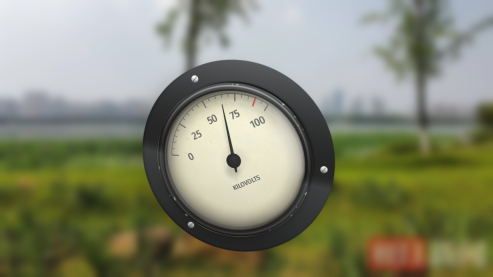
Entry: **65** kV
